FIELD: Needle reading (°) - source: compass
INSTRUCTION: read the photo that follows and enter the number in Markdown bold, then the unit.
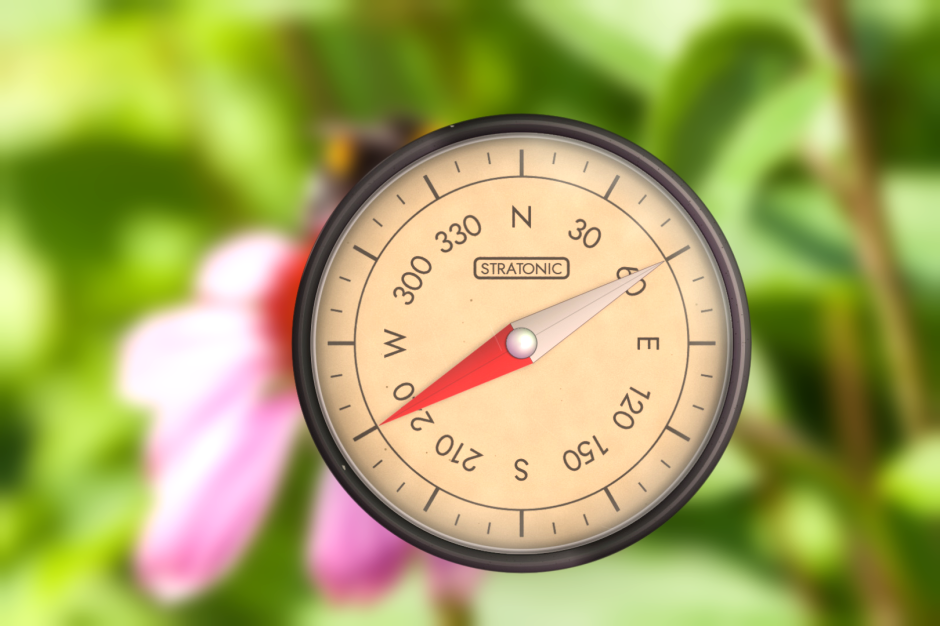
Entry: **240** °
